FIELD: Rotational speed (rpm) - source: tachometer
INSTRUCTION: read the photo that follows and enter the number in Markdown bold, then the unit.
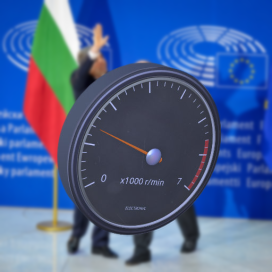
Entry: **1400** rpm
